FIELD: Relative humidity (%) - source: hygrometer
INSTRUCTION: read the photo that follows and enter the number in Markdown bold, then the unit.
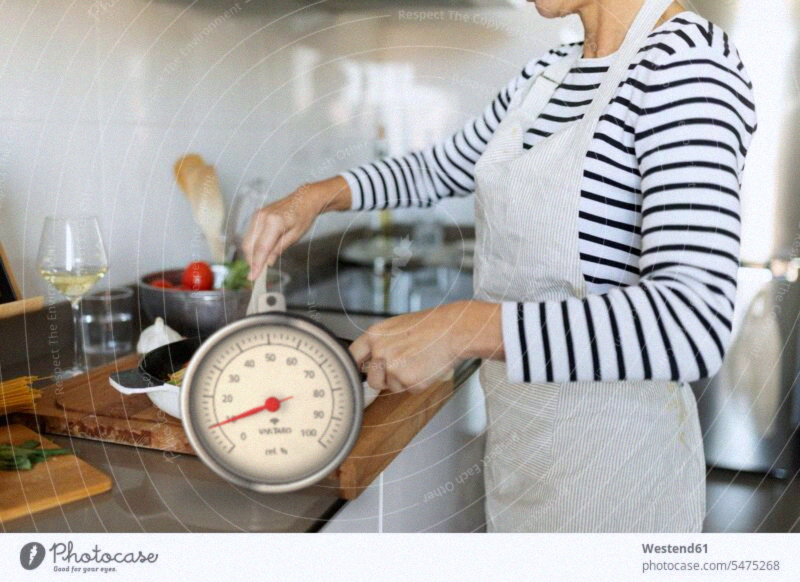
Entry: **10** %
